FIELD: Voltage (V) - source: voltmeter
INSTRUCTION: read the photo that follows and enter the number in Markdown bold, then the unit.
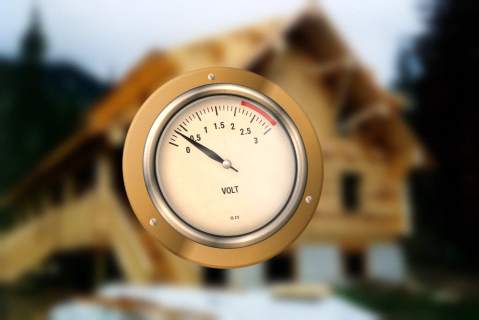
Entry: **0.3** V
